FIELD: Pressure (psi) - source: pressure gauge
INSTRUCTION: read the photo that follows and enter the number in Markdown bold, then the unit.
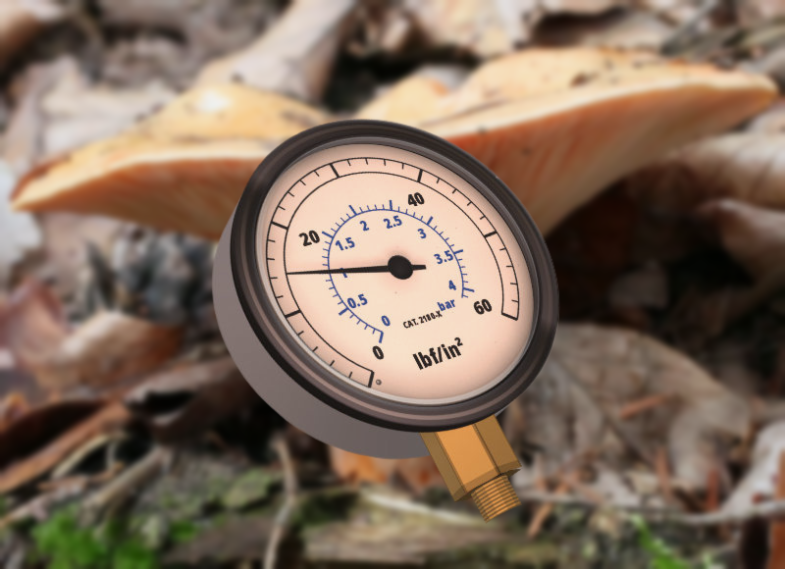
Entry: **14** psi
